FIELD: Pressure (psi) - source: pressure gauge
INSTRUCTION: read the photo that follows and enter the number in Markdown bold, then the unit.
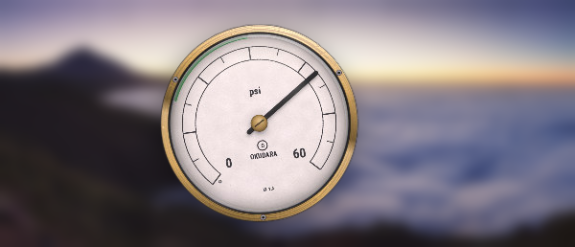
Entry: **42.5** psi
